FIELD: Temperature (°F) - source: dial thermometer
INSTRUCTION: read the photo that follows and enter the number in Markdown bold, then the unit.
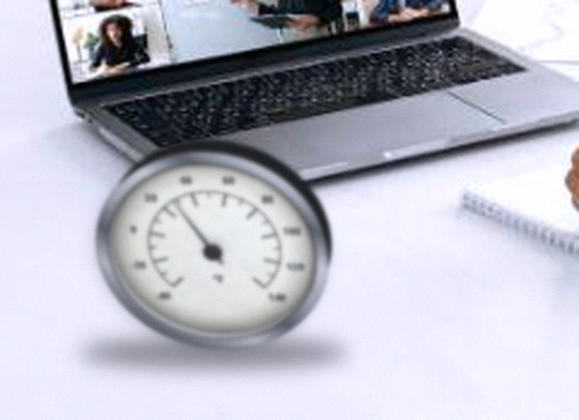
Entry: **30** °F
